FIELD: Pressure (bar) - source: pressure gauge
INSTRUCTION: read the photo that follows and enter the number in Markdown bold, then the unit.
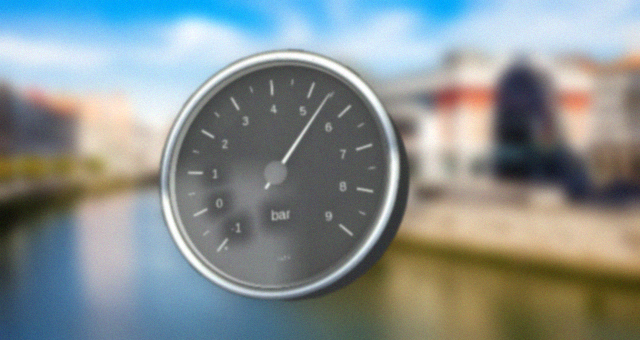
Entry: **5.5** bar
